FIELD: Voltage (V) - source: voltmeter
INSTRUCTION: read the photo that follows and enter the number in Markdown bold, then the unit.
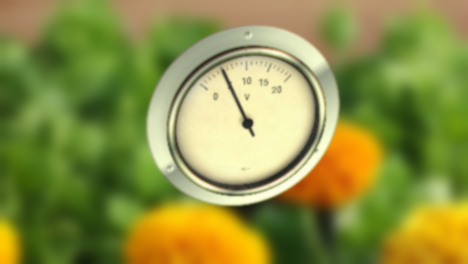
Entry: **5** V
